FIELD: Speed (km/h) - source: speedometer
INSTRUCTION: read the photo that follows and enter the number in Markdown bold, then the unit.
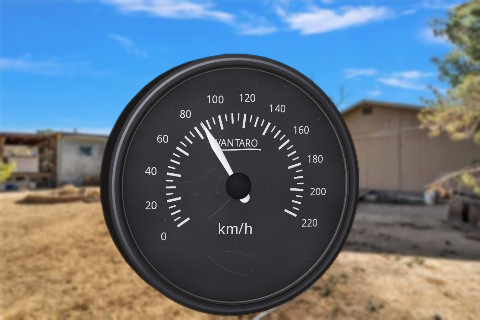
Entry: **85** km/h
